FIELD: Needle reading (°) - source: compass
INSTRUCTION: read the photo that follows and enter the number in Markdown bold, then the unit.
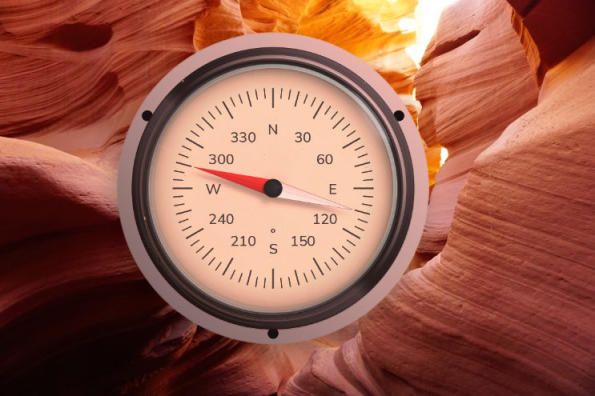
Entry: **285** °
